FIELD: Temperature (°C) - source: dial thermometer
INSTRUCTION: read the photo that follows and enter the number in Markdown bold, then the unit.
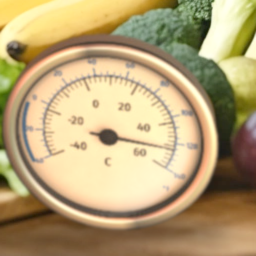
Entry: **50** °C
